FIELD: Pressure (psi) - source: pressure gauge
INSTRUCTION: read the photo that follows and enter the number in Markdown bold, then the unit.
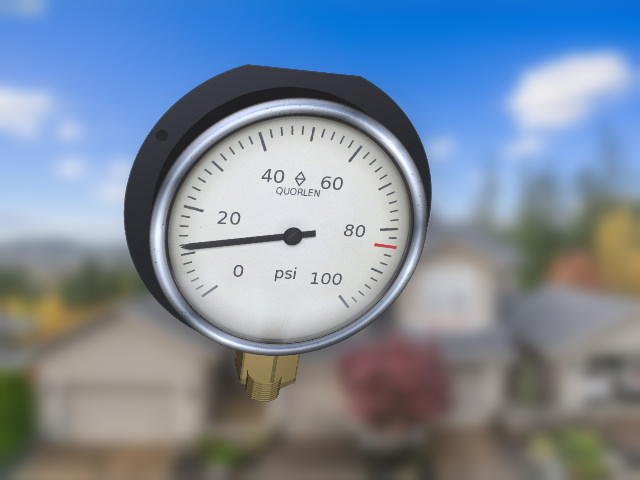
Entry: **12** psi
